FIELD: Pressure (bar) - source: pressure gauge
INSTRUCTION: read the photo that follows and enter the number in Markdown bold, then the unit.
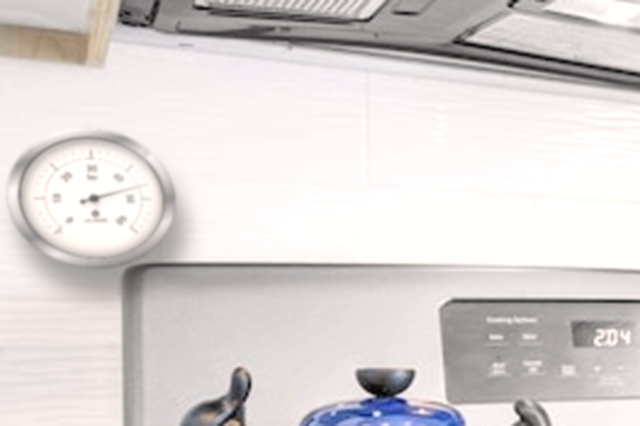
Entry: **46** bar
